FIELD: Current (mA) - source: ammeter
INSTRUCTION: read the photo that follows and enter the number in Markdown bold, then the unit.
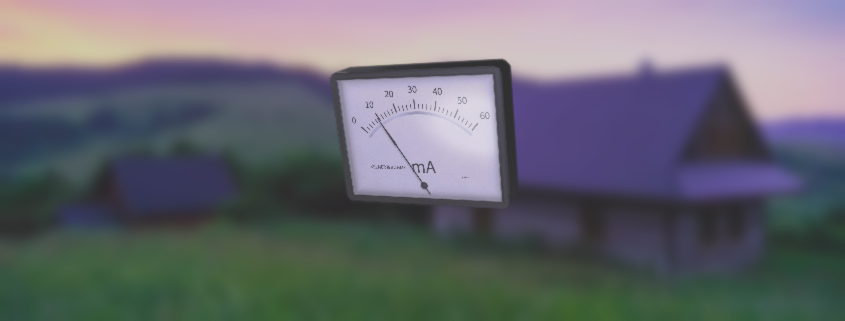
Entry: **10** mA
